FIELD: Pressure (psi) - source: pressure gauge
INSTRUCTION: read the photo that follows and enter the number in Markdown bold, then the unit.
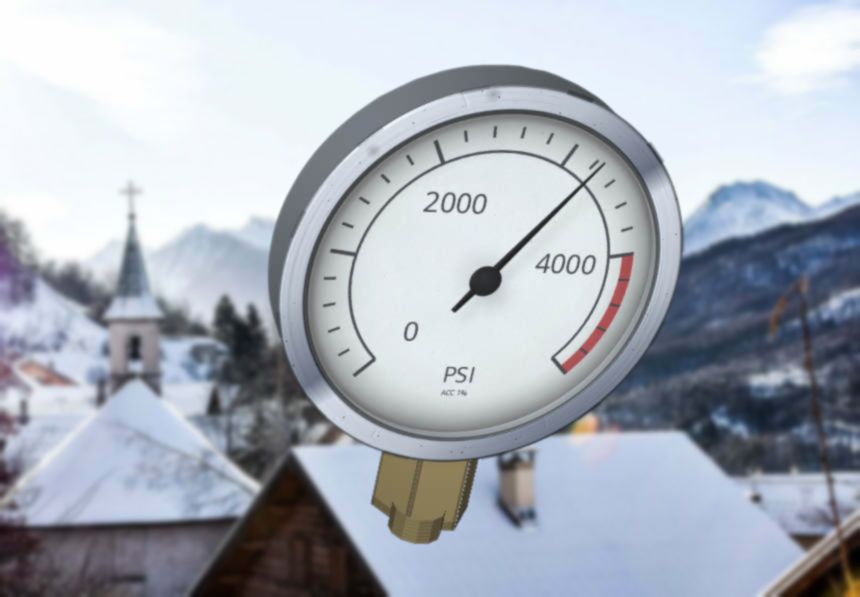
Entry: **3200** psi
